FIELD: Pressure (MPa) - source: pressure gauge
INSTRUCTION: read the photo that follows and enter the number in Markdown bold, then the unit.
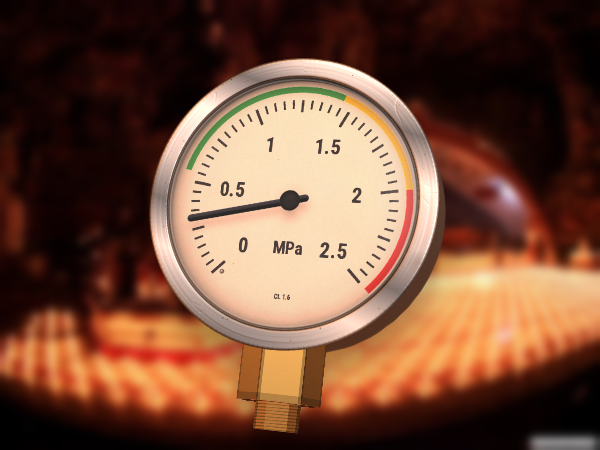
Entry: **0.3** MPa
